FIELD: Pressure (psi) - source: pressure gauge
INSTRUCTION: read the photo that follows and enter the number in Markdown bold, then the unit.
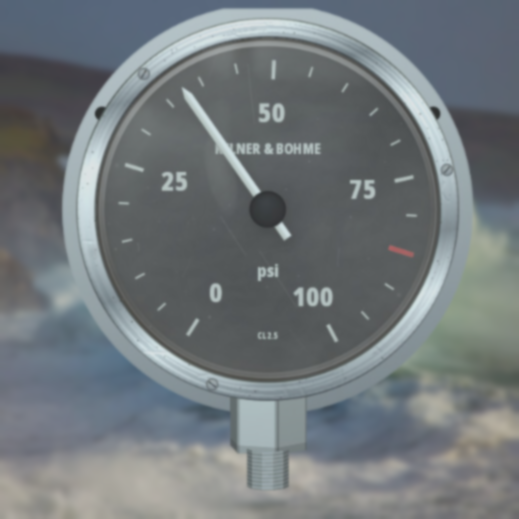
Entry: **37.5** psi
